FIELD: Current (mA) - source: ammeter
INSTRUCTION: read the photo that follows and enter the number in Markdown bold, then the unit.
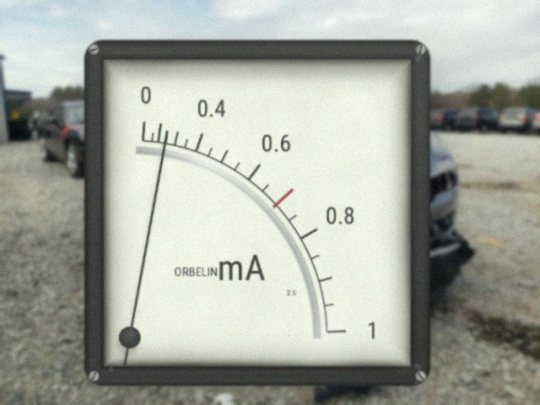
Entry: **0.25** mA
